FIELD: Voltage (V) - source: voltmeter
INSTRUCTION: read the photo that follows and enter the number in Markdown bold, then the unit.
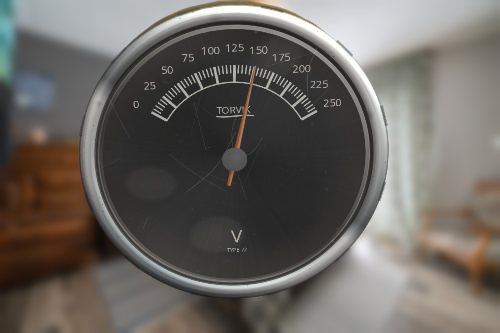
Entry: **150** V
